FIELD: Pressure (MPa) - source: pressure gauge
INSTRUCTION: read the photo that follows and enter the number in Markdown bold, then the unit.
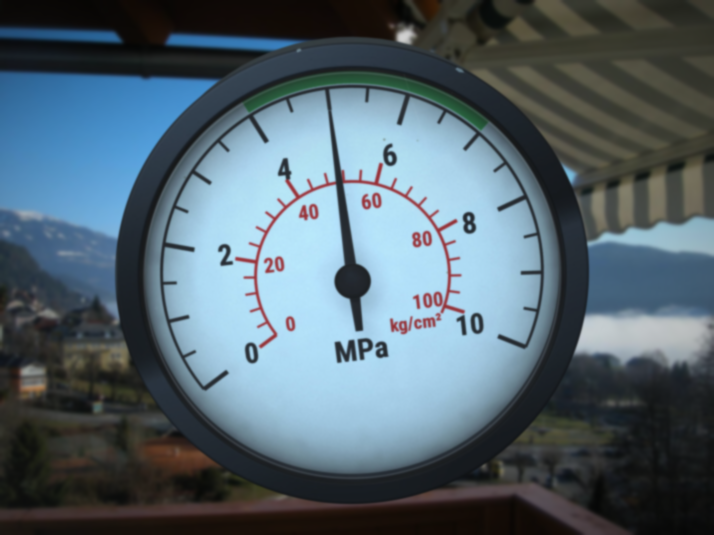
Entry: **5** MPa
